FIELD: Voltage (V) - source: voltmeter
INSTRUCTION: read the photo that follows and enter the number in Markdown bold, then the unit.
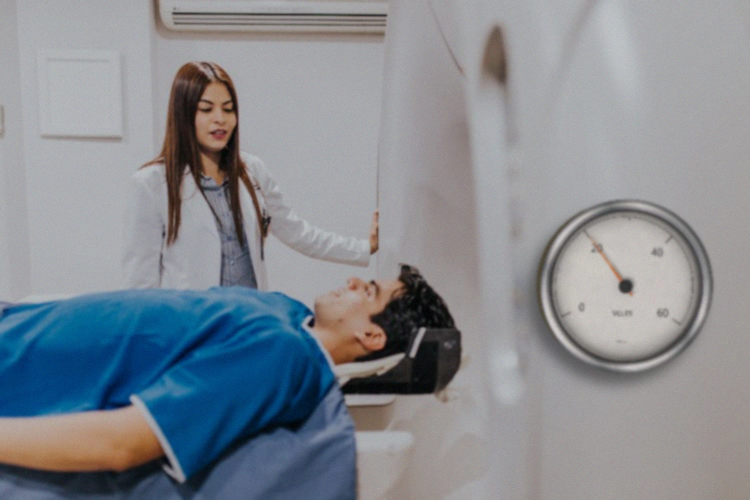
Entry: **20** V
